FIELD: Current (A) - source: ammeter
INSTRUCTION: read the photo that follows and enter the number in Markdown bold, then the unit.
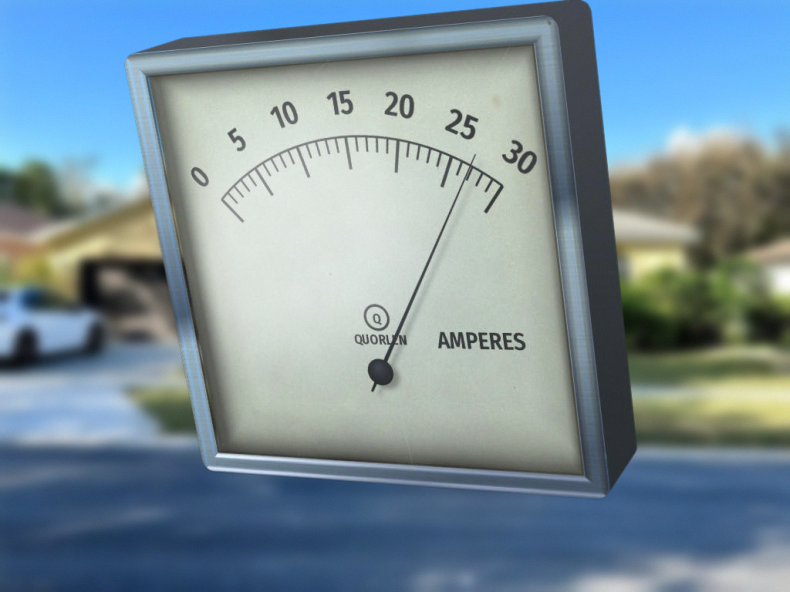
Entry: **27** A
